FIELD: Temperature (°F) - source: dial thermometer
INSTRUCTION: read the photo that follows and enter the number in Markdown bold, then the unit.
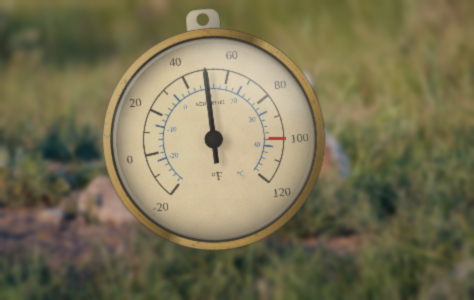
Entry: **50** °F
